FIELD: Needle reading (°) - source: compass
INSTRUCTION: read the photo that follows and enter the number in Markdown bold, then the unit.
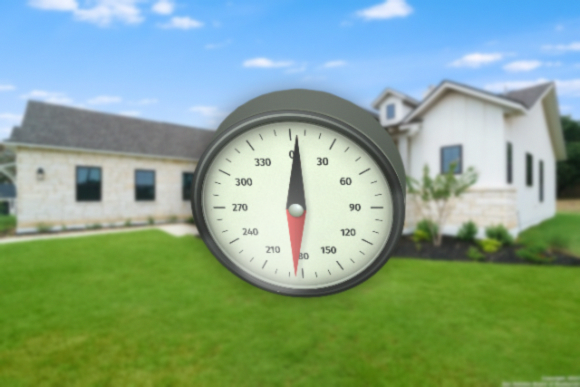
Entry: **185** °
